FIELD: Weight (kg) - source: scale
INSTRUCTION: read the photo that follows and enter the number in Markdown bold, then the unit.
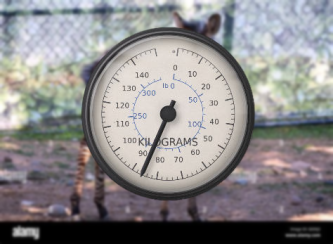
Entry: **86** kg
